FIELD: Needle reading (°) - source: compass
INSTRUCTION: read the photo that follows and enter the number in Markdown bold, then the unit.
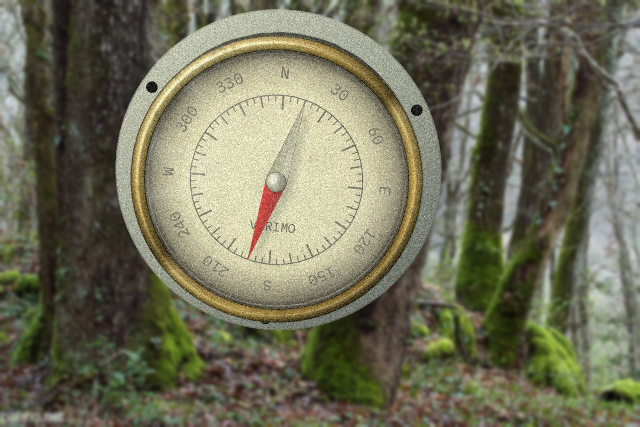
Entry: **195** °
